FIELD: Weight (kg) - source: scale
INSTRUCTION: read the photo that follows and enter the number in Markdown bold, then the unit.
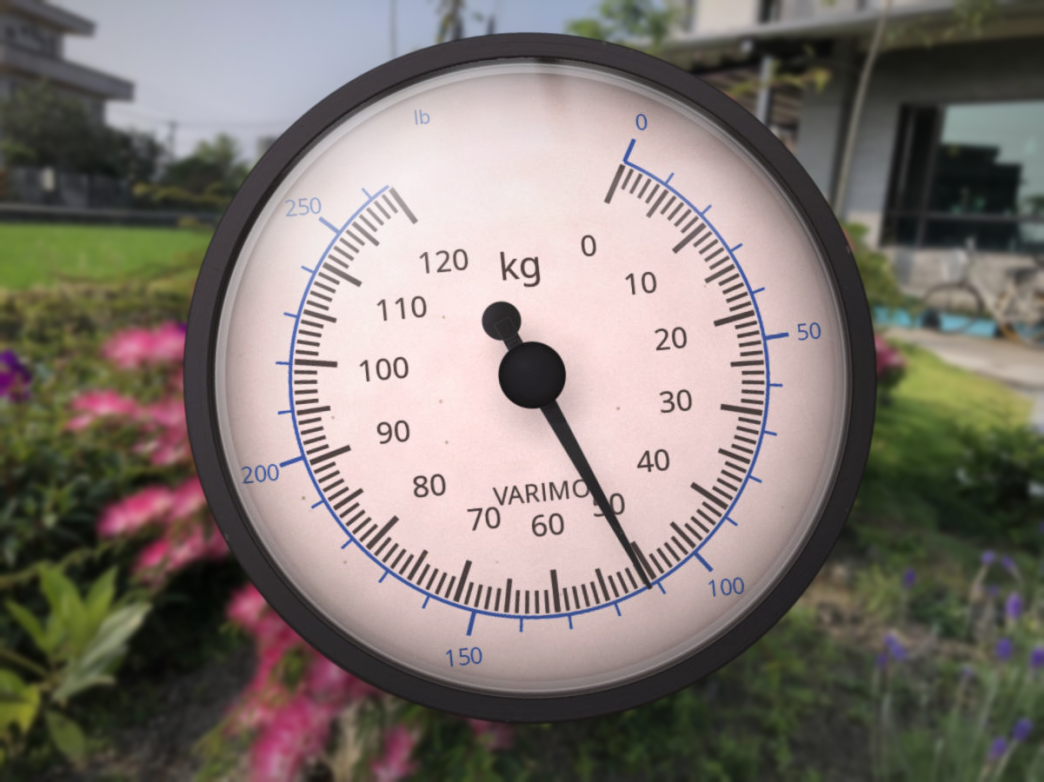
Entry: **51** kg
